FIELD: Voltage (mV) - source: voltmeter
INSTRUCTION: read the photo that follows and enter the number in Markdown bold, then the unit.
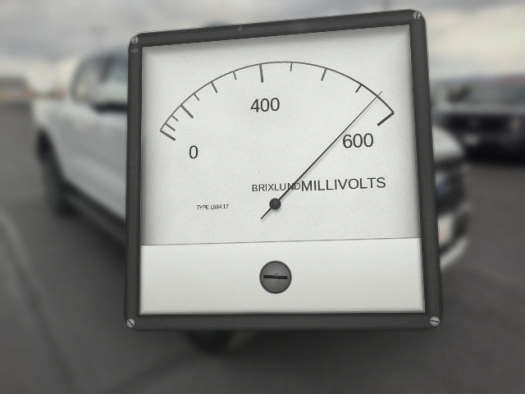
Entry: **575** mV
